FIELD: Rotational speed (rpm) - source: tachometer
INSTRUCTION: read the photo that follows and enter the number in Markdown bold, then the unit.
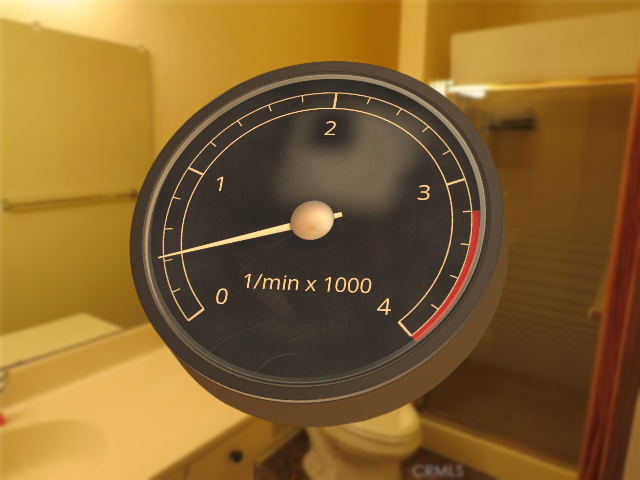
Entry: **400** rpm
